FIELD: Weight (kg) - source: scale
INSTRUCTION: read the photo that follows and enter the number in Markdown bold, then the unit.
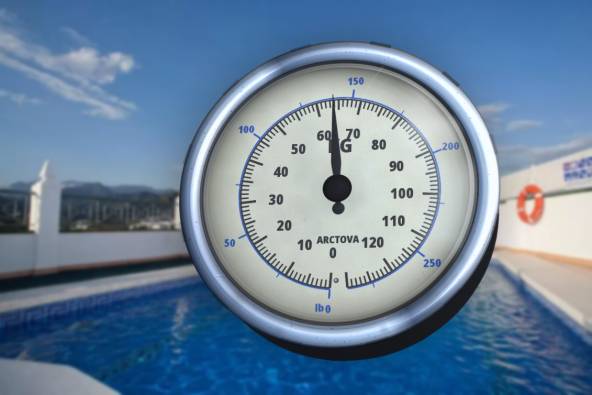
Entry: **64** kg
